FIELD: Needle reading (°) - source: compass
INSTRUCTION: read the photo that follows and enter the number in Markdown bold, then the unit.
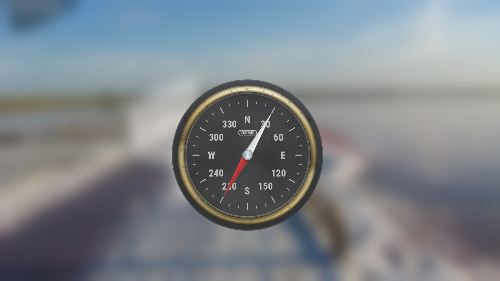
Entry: **210** °
